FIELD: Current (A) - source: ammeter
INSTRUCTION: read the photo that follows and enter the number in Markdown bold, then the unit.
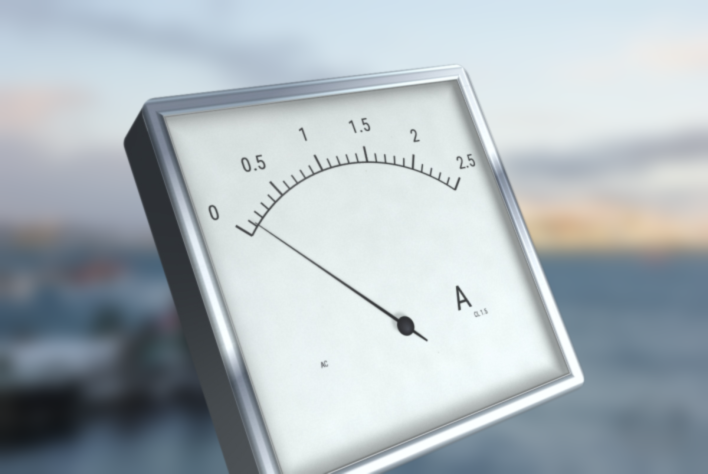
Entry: **0.1** A
